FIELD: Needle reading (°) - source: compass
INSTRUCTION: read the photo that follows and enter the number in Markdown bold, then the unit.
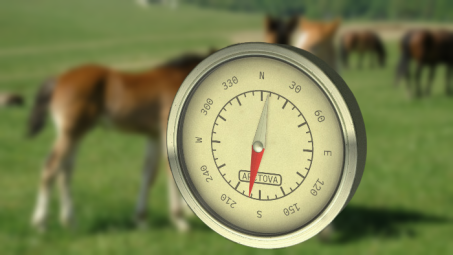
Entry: **190** °
